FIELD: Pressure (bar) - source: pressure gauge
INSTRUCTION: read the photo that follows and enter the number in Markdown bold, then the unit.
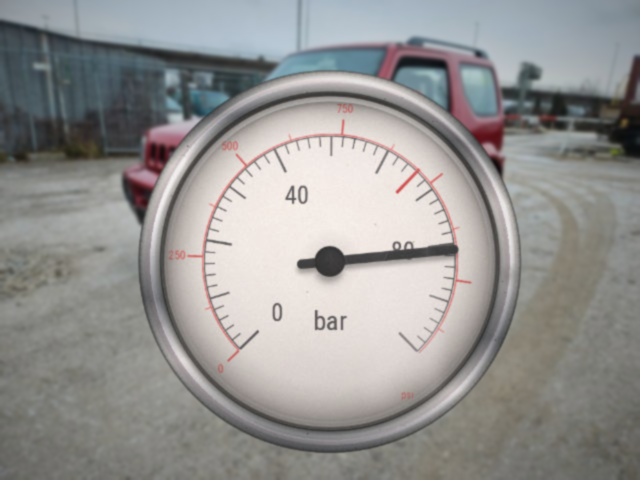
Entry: **81** bar
